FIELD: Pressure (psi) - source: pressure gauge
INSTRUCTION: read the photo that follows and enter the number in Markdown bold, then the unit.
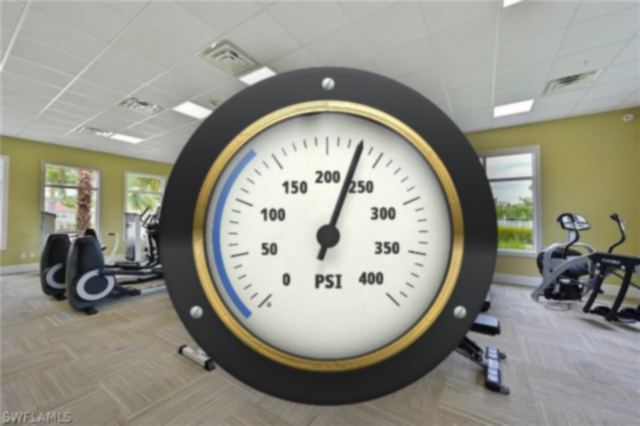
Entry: **230** psi
